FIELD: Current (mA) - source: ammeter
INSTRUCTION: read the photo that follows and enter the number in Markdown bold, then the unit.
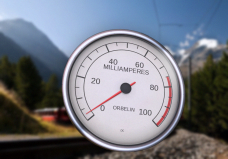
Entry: **2.5** mA
